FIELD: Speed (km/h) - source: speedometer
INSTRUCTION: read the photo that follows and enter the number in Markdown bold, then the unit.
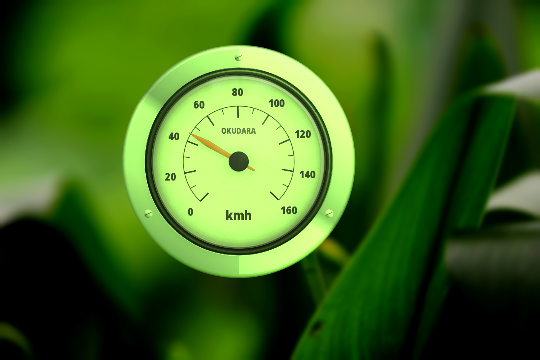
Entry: **45** km/h
